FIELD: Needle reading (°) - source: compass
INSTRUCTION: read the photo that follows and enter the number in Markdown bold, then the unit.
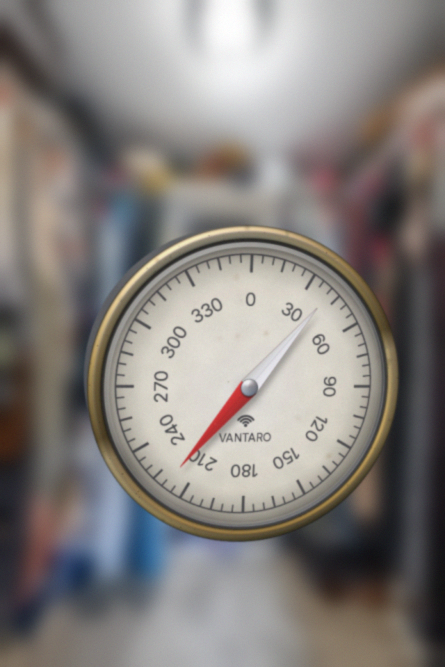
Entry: **220** °
